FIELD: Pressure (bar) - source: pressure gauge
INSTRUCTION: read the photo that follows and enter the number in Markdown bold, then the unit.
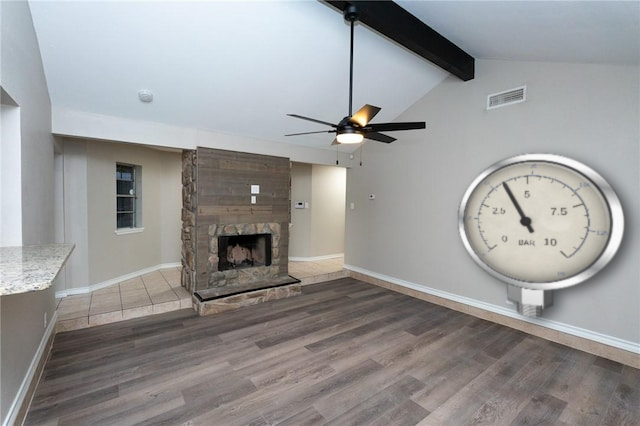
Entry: **4** bar
